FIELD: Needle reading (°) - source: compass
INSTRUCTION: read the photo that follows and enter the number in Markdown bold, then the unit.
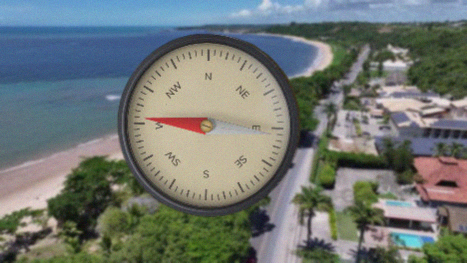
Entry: **275** °
